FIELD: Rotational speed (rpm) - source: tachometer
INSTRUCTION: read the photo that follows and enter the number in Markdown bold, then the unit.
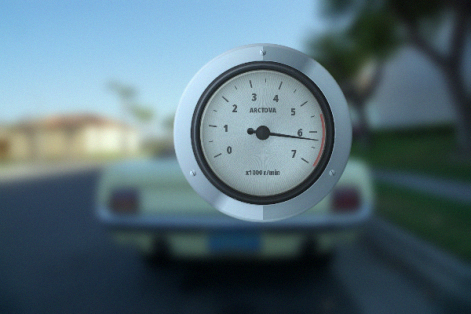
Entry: **6250** rpm
